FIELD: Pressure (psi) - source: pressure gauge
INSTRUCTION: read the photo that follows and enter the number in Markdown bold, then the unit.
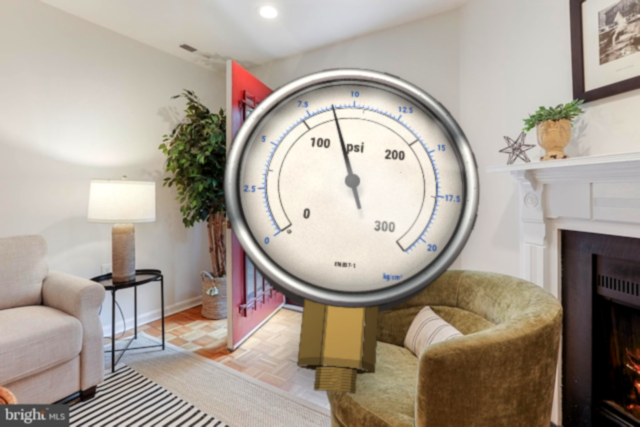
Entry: **125** psi
